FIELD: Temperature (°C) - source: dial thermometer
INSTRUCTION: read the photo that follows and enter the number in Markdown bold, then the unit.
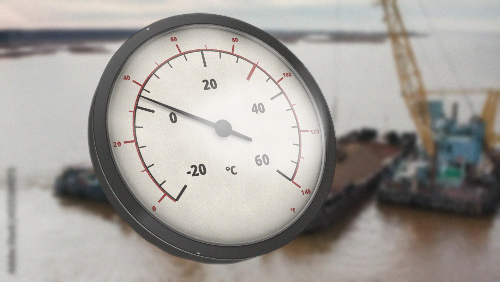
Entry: **2** °C
